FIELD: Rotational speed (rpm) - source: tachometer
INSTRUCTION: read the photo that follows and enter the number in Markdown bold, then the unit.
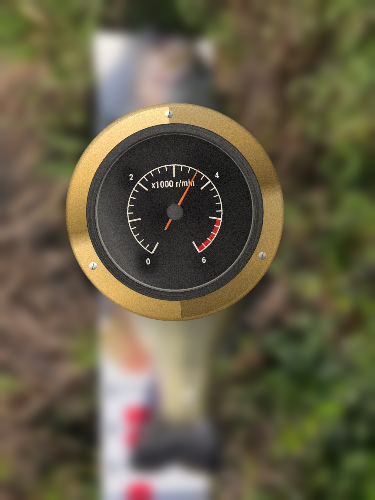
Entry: **3600** rpm
